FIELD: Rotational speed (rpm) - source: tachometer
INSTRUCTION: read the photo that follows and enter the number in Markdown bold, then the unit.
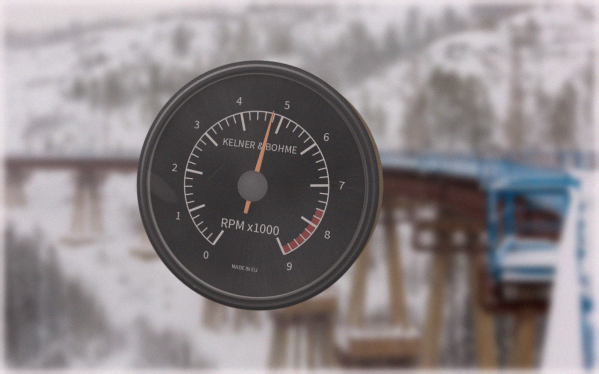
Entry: **4800** rpm
